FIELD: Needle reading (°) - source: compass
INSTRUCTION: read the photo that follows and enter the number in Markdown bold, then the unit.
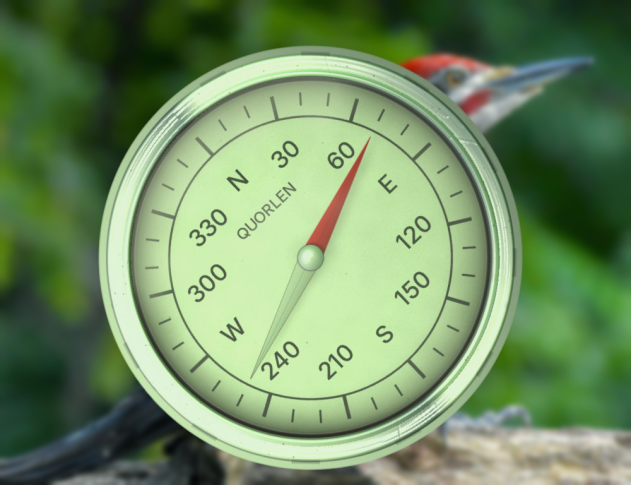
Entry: **70** °
